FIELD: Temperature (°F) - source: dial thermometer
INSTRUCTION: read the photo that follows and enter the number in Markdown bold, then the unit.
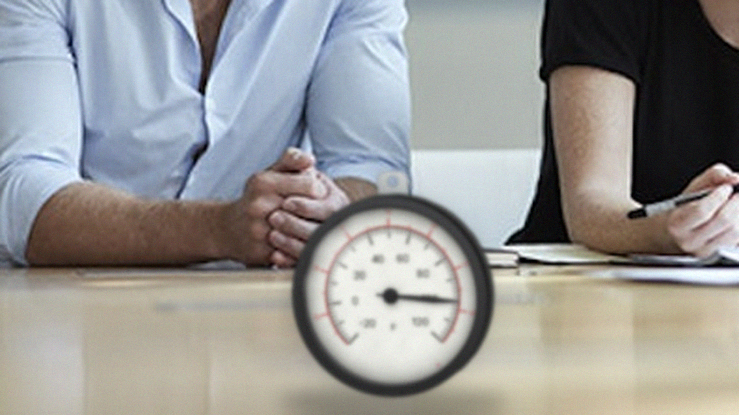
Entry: **100** °F
